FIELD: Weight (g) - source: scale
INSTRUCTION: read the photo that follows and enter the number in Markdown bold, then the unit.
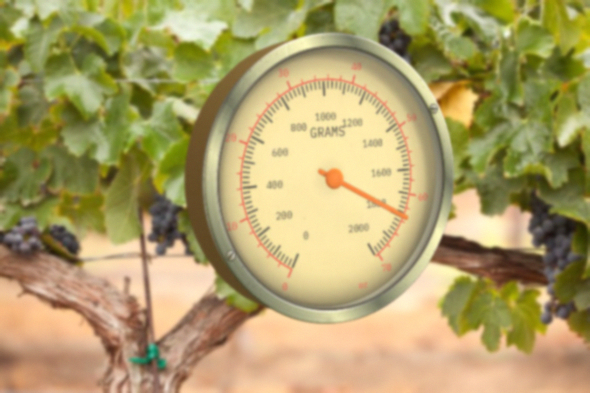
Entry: **1800** g
